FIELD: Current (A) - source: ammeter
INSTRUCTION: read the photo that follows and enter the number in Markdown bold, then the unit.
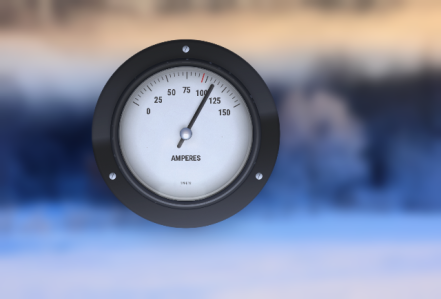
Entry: **110** A
